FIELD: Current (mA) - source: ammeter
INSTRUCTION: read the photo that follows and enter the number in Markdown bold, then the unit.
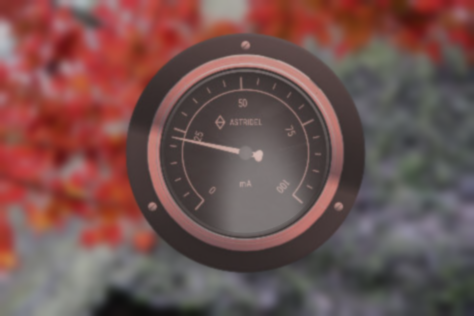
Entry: **22.5** mA
